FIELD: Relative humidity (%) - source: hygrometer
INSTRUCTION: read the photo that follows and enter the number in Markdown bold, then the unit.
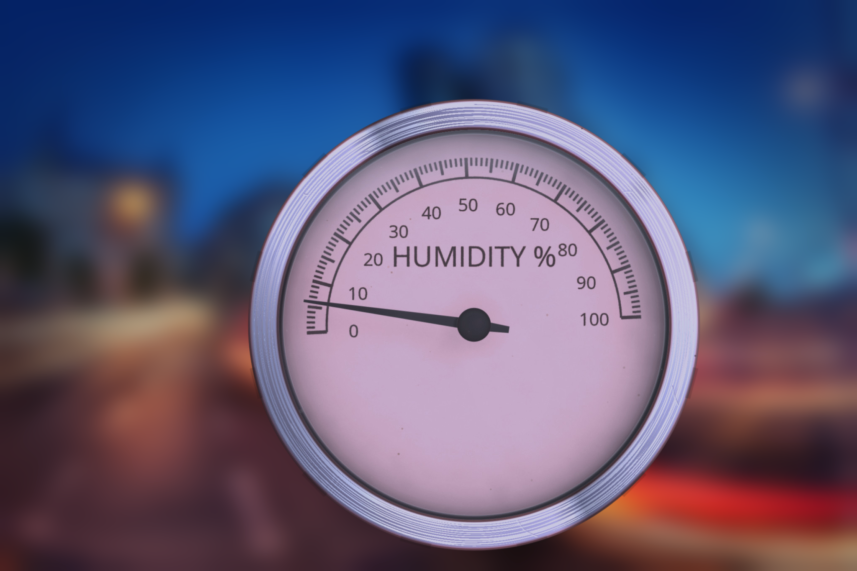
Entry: **6** %
